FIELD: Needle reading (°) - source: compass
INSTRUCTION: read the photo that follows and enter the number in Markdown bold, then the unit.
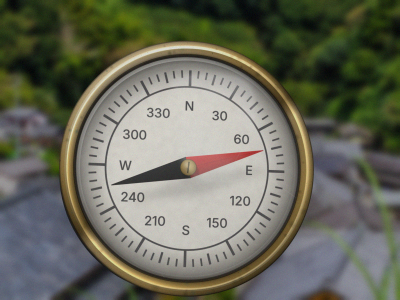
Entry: **75** °
